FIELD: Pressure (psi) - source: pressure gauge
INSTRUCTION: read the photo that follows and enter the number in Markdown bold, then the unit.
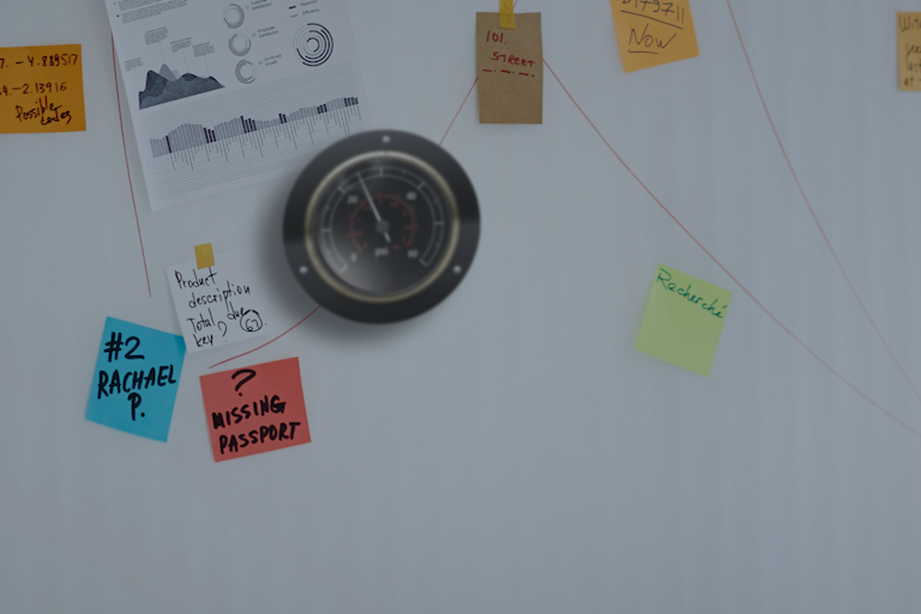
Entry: **25** psi
